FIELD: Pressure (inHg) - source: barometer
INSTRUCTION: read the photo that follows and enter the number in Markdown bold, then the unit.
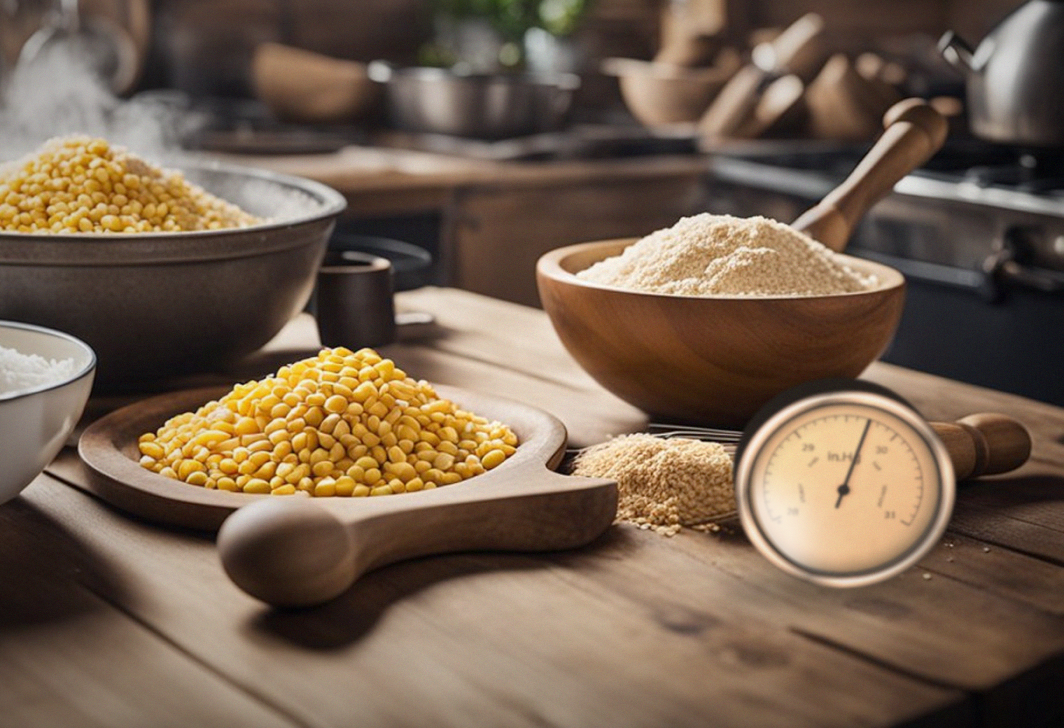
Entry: **29.7** inHg
